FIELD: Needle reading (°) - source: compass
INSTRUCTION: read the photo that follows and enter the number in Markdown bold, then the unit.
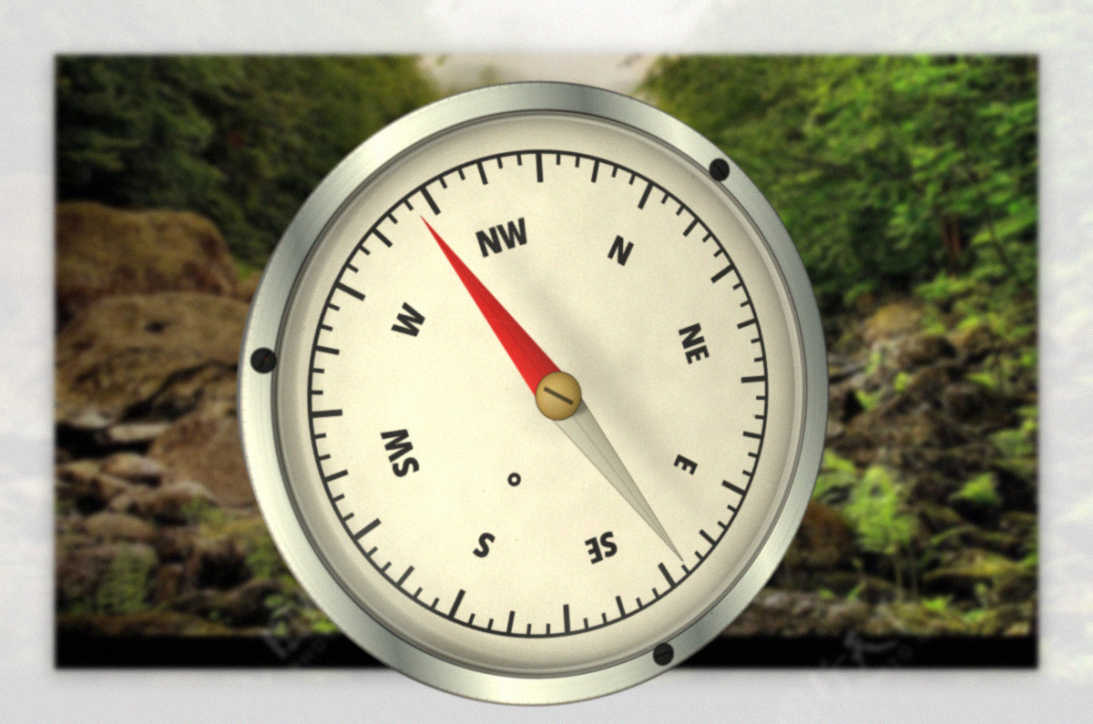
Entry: **295** °
